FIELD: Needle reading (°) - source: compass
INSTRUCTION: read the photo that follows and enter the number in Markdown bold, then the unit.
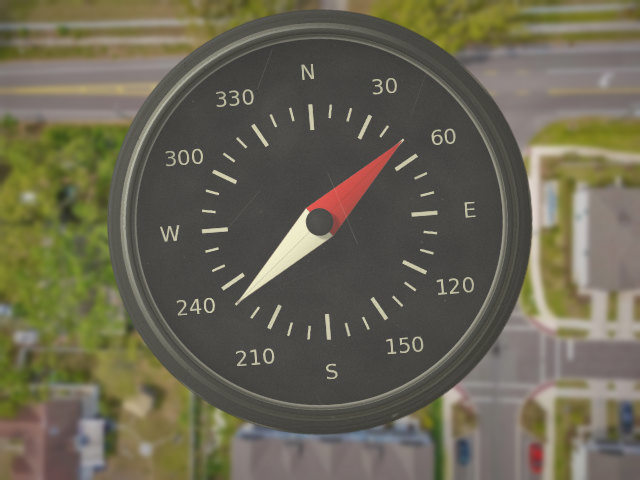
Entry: **50** °
